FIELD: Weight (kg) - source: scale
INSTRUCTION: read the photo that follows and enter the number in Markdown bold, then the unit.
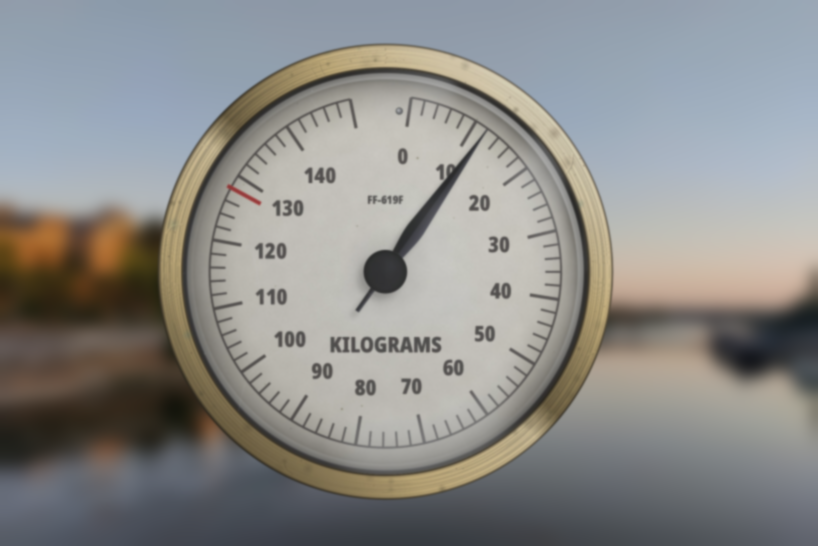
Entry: **12** kg
